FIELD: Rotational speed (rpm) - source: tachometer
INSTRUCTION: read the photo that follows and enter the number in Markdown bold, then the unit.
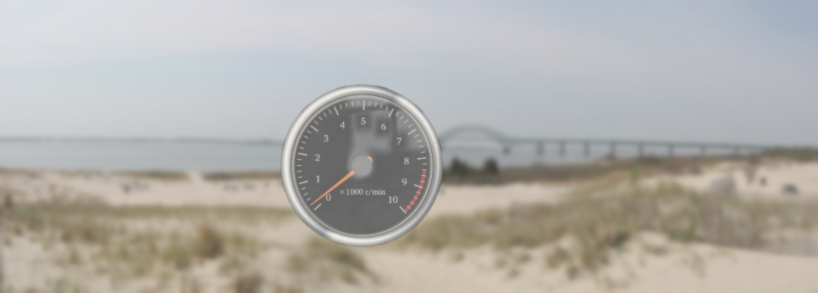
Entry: **200** rpm
